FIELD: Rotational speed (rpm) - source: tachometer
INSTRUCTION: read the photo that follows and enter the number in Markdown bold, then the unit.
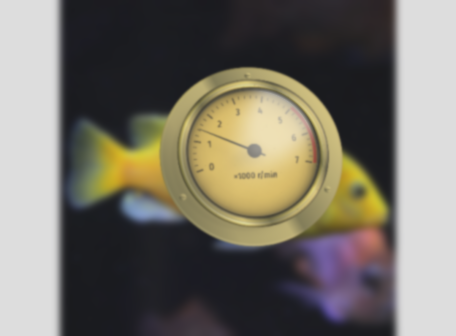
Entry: **1400** rpm
